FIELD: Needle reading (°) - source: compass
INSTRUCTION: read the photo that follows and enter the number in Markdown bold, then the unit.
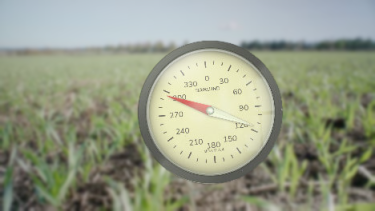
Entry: **295** °
